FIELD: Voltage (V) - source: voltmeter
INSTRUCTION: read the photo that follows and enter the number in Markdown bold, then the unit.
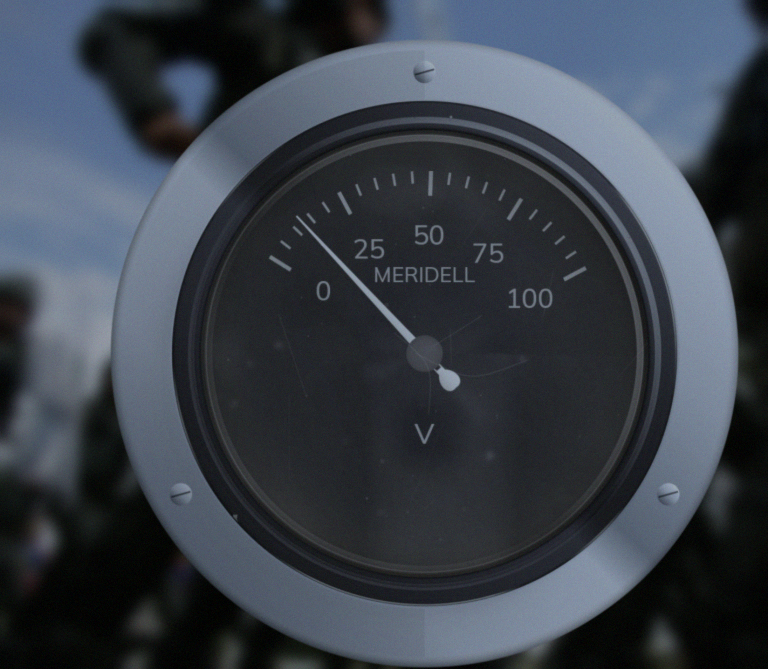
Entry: **12.5** V
